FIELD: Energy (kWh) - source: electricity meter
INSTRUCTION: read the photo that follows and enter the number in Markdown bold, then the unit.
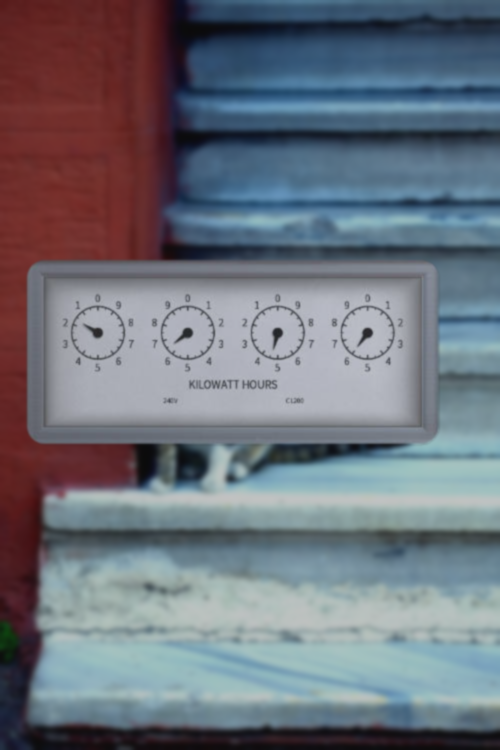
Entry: **1646** kWh
